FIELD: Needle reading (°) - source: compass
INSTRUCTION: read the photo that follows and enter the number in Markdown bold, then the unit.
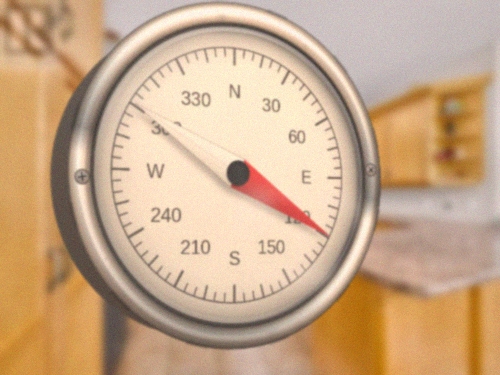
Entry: **120** °
